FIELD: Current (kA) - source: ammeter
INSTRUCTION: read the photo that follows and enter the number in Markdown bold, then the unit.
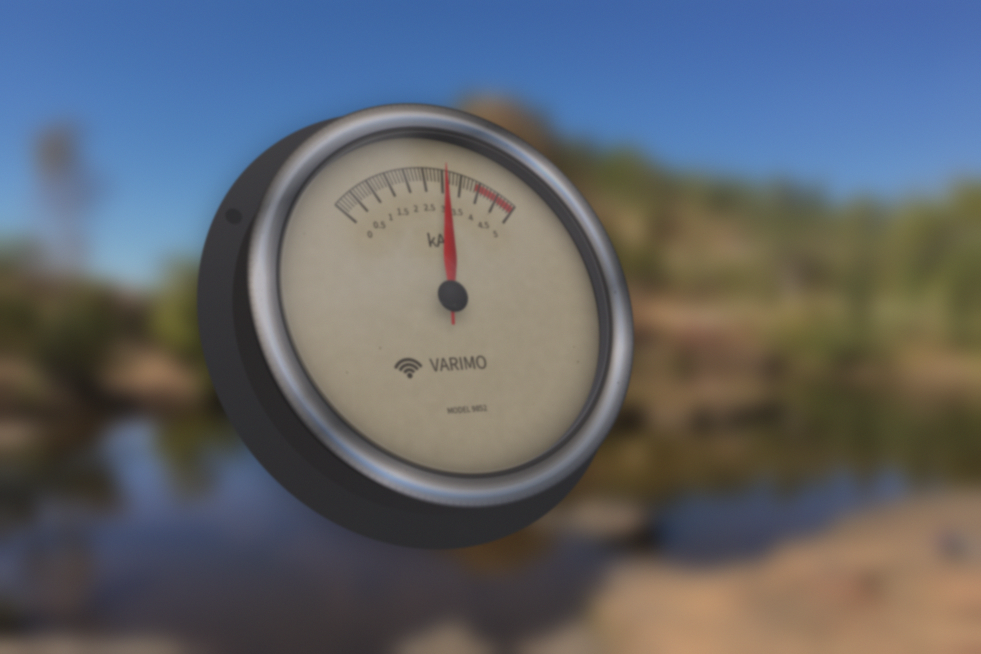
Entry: **3** kA
